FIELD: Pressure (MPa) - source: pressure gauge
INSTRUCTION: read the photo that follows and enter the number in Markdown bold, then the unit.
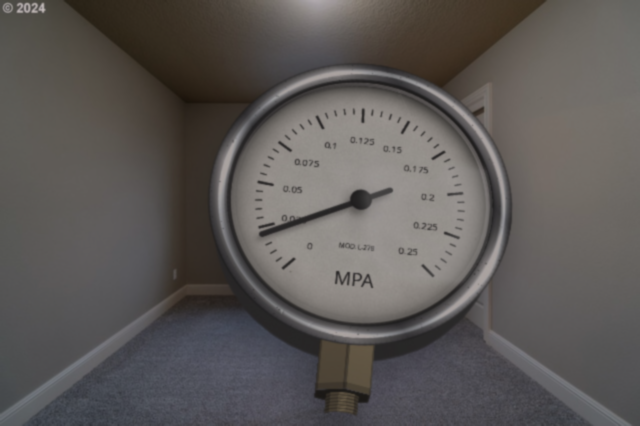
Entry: **0.02** MPa
